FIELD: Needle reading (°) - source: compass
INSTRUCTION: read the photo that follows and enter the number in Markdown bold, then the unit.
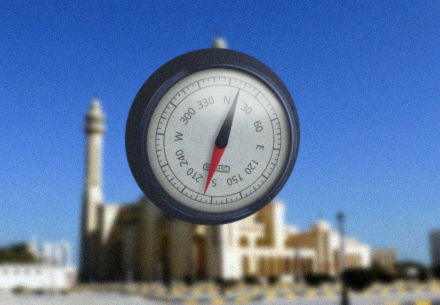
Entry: **190** °
